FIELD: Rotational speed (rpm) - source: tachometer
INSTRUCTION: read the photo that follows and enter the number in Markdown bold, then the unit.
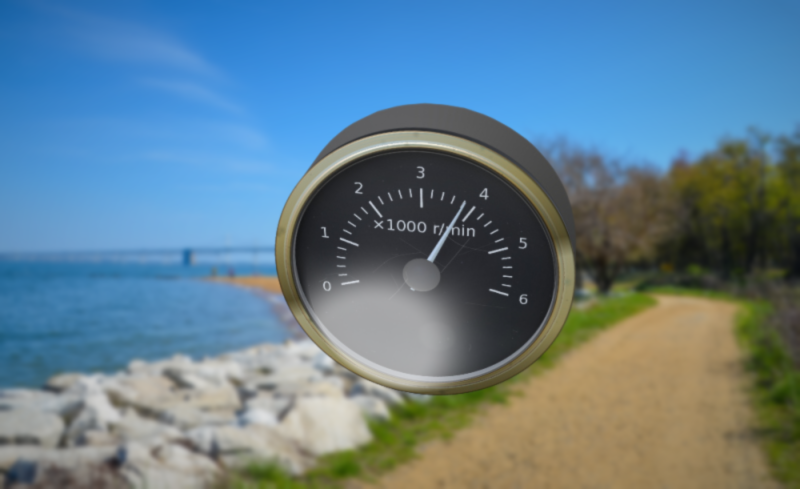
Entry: **3800** rpm
